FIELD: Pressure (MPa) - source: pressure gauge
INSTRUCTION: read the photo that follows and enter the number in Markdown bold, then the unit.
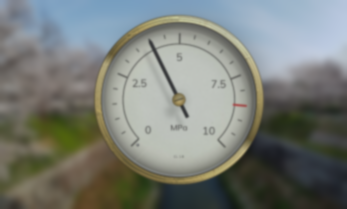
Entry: **4** MPa
